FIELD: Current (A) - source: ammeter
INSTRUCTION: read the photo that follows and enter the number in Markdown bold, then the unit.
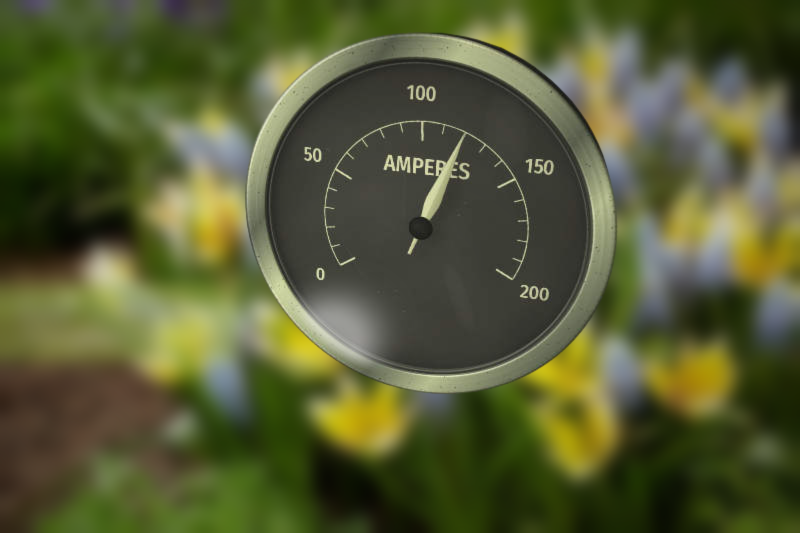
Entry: **120** A
